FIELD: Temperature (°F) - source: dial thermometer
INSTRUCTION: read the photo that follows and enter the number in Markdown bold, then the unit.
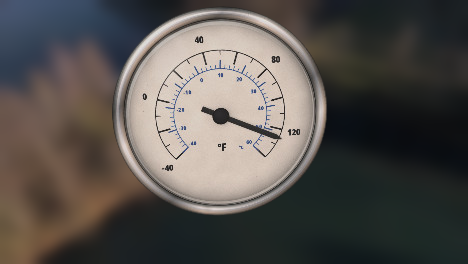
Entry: **125** °F
